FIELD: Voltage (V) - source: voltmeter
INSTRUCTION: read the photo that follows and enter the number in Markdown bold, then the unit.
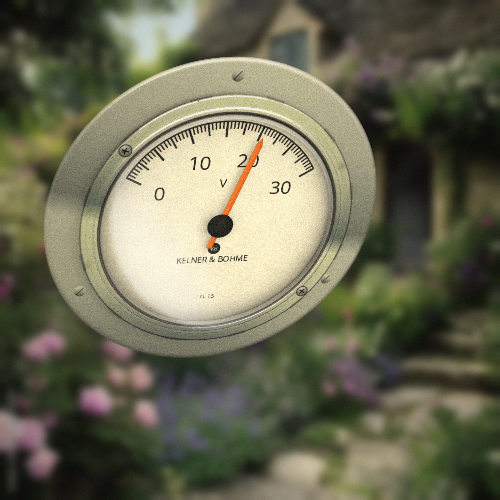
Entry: **20** V
